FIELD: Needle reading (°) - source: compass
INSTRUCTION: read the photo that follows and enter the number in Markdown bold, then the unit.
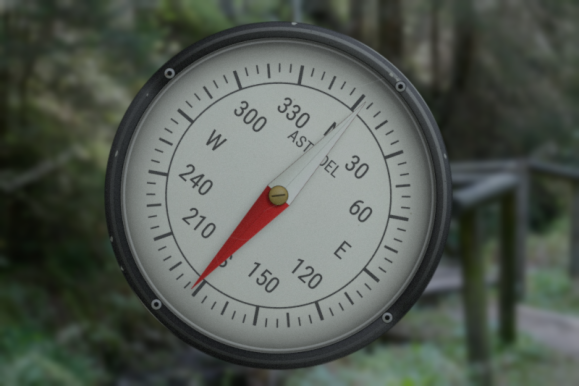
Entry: **182.5** °
